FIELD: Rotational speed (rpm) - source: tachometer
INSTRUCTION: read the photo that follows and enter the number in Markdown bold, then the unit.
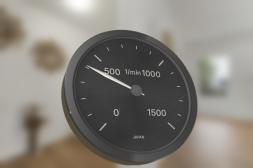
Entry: **400** rpm
